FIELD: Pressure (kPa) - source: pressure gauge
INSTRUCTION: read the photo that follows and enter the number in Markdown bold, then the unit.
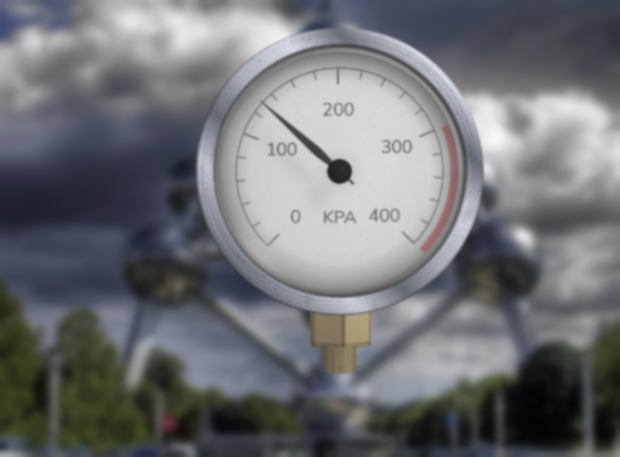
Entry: **130** kPa
